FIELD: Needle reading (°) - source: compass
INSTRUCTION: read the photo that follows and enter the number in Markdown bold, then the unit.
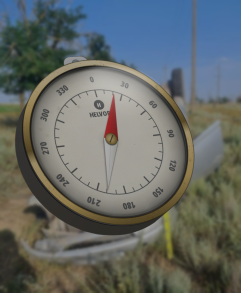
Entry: **20** °
